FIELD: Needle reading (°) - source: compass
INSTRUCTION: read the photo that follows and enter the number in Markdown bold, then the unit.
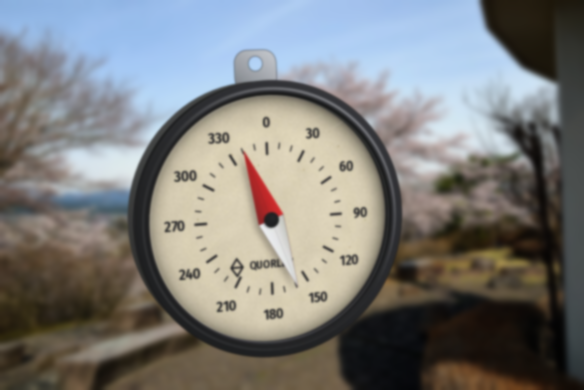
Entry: **340** °
